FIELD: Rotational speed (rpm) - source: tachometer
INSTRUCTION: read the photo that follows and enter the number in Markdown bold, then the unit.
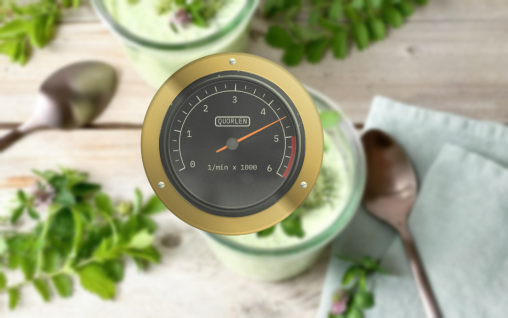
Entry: **4500** rpm
